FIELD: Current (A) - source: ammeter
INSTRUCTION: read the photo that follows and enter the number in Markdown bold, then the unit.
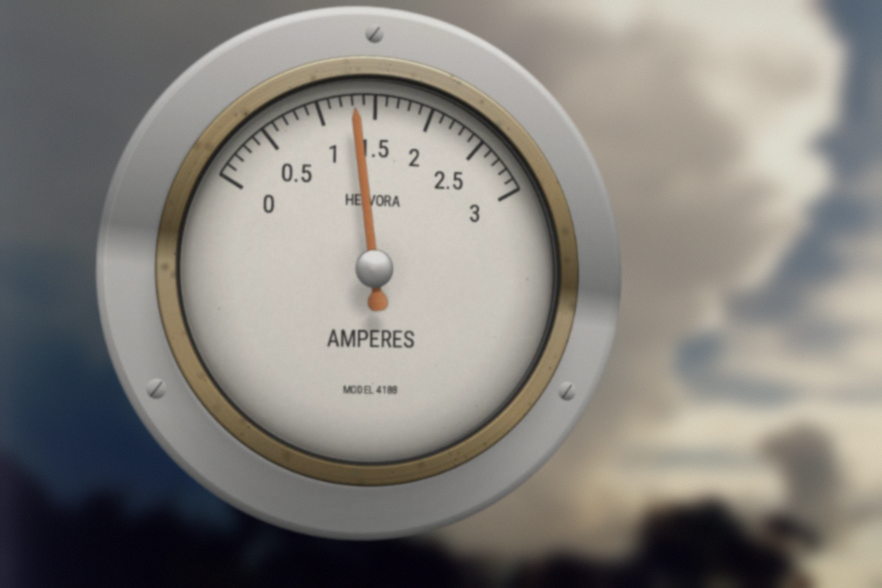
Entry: **1.3** A
